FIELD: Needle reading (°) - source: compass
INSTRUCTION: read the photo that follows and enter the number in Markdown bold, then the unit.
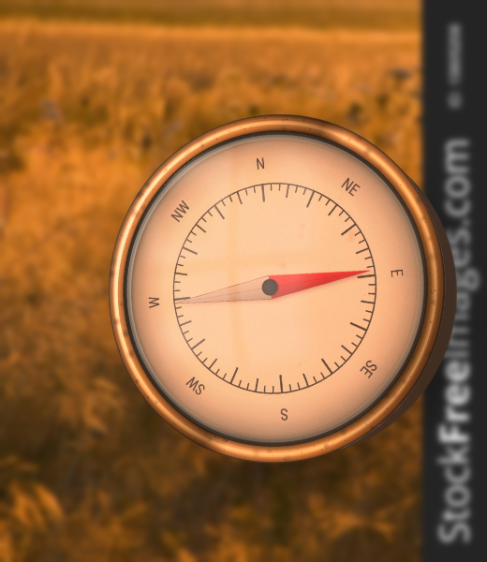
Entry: **87.5** °
